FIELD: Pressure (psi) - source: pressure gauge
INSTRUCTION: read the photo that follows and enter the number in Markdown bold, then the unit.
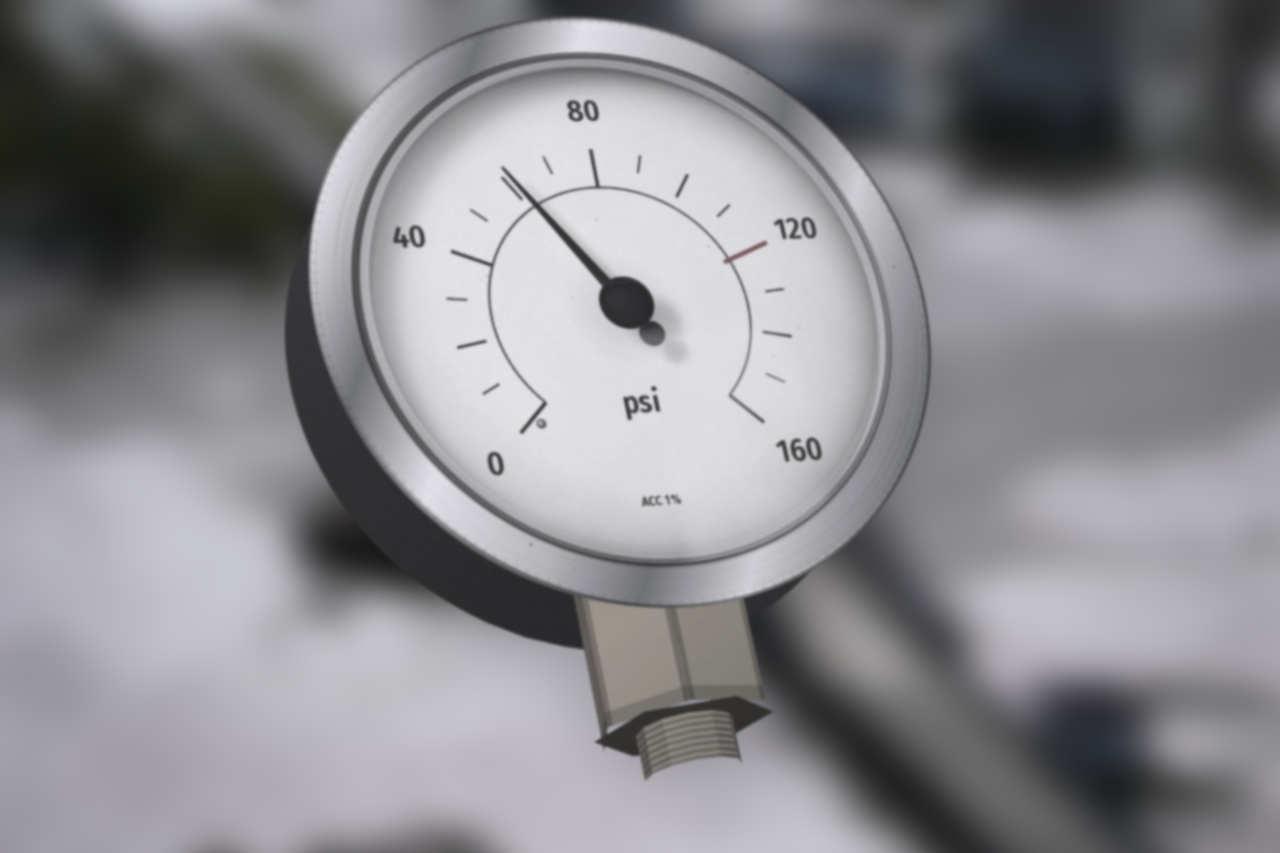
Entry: **60** psi
